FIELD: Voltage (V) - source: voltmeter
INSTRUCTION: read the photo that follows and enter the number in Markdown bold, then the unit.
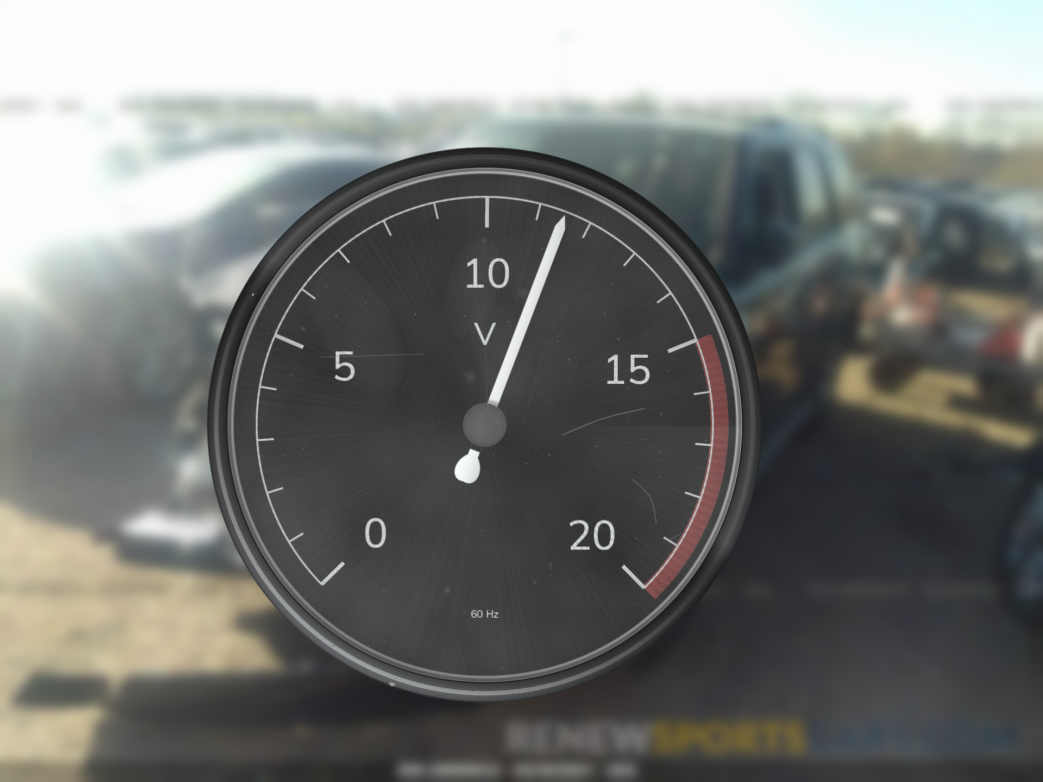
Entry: **11.5** V
